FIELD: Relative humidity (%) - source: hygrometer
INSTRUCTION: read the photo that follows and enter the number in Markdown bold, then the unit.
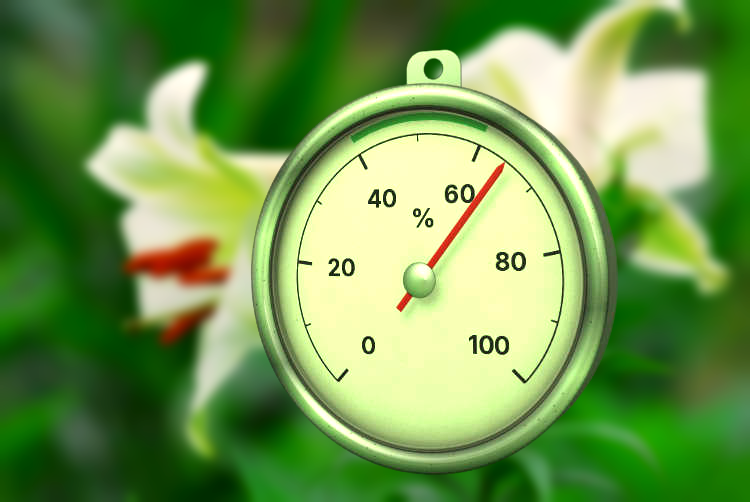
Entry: **65** %
